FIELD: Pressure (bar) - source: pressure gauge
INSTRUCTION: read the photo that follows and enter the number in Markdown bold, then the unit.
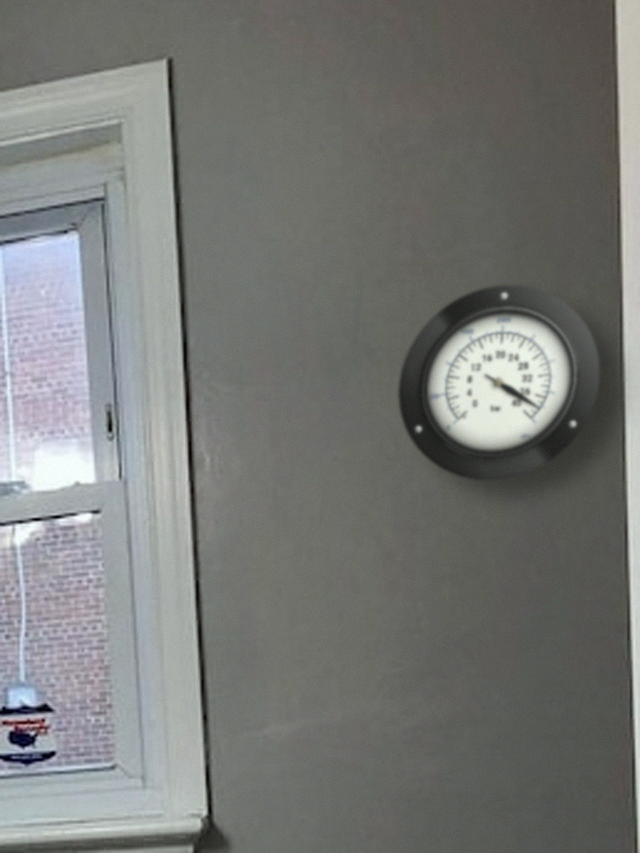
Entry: **38** bar
